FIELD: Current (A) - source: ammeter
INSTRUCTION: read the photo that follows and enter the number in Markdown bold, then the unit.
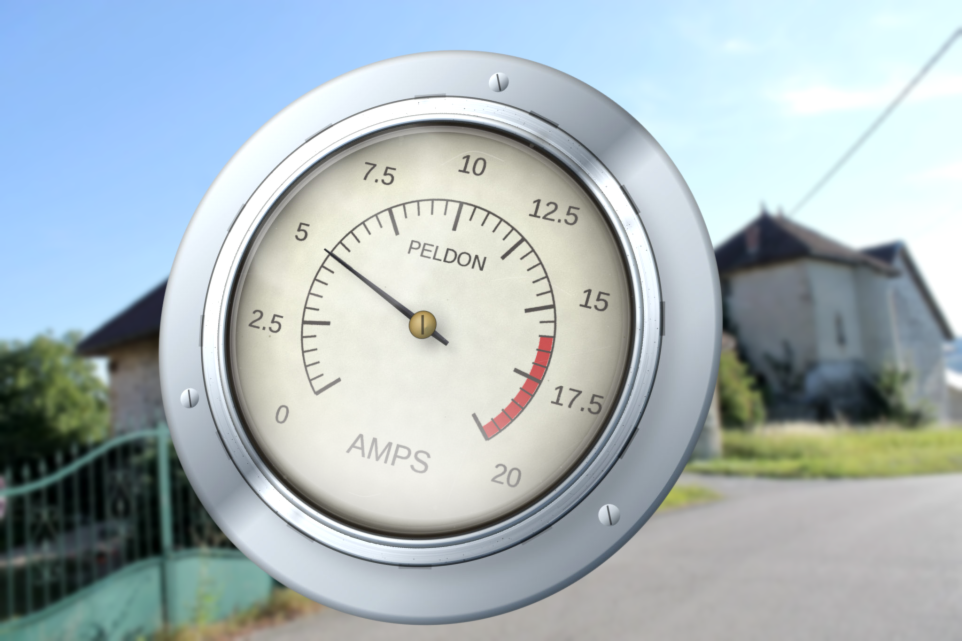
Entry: **5** A
